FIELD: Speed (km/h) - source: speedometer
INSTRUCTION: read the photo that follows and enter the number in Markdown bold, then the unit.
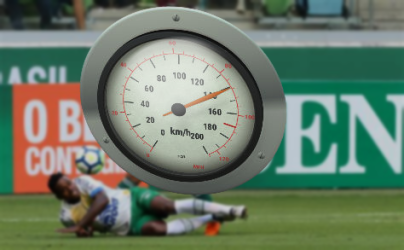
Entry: **140** km/h
